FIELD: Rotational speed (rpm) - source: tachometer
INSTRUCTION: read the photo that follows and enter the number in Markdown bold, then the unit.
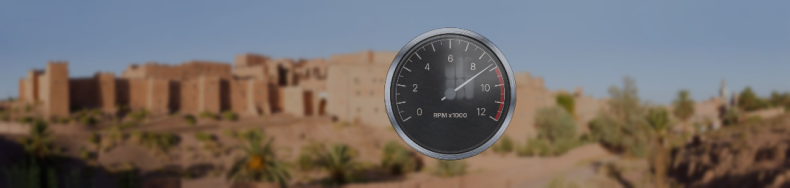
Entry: **8750** rpm
